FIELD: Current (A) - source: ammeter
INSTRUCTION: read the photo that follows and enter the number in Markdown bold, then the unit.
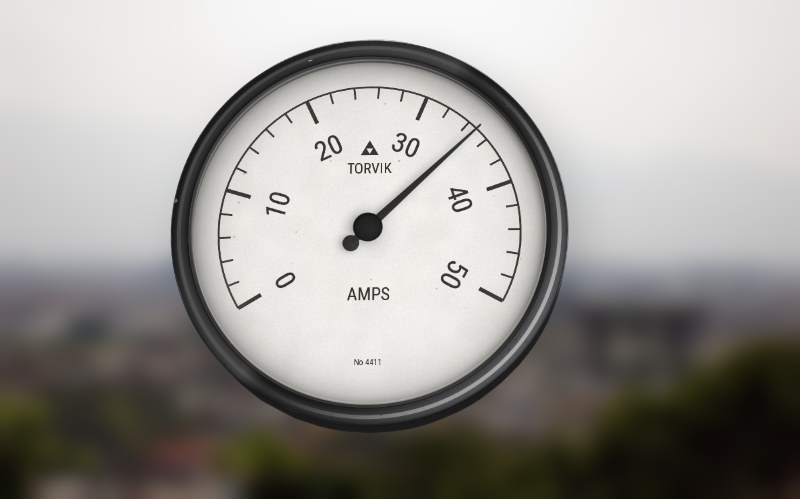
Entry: **35** A
